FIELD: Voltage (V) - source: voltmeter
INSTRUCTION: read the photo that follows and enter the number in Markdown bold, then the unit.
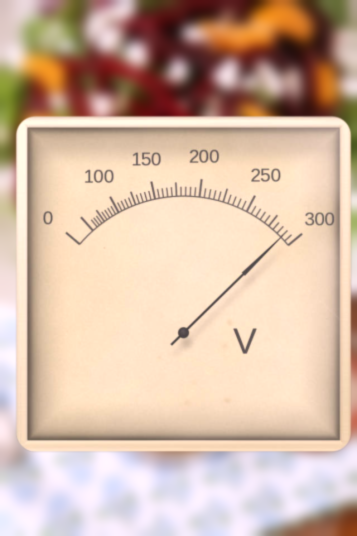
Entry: **290** V
